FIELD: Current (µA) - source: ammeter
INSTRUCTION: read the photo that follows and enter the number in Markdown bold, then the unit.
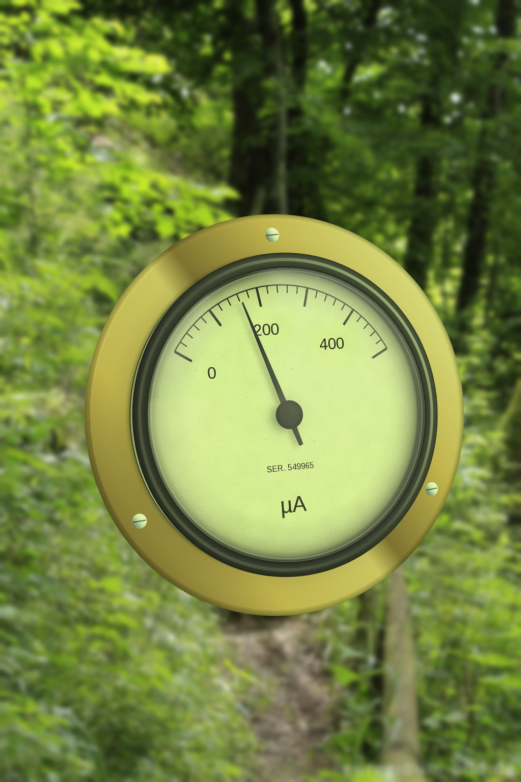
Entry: **160** µA
